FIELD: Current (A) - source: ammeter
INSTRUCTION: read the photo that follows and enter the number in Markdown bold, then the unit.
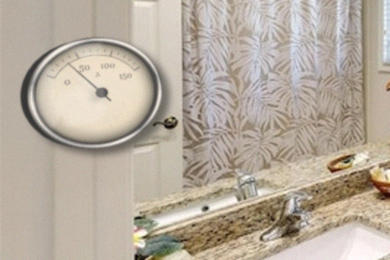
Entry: **30** A
